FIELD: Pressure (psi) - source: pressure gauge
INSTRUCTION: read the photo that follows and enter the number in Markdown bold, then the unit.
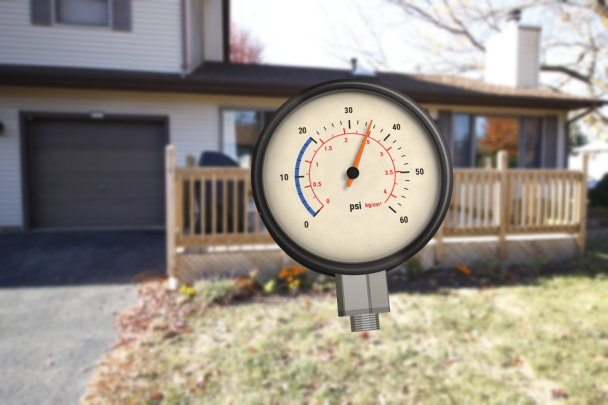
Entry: **35** psi
